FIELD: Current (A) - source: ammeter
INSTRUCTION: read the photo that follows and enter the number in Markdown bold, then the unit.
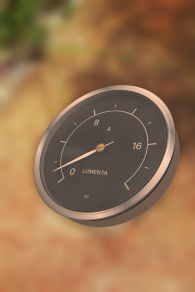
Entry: **1** A
